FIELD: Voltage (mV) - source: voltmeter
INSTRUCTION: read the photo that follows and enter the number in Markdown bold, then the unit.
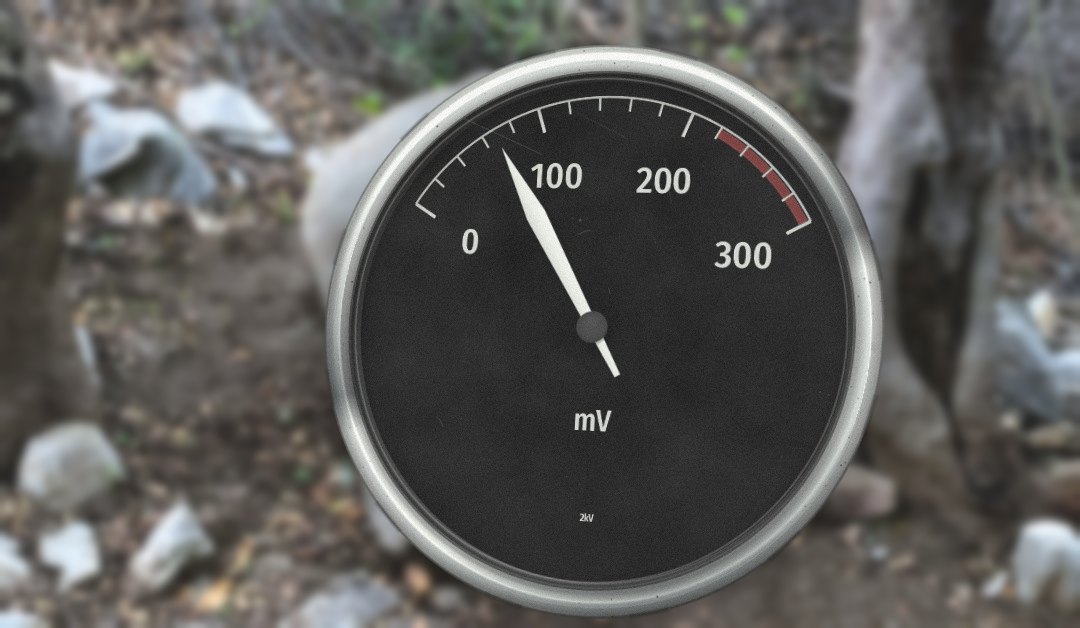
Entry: **70** mV
